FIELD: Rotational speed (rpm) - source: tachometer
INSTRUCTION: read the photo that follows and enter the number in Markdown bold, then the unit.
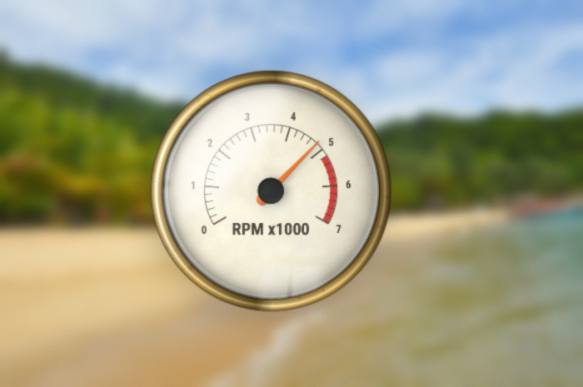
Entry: **4800** rpm
